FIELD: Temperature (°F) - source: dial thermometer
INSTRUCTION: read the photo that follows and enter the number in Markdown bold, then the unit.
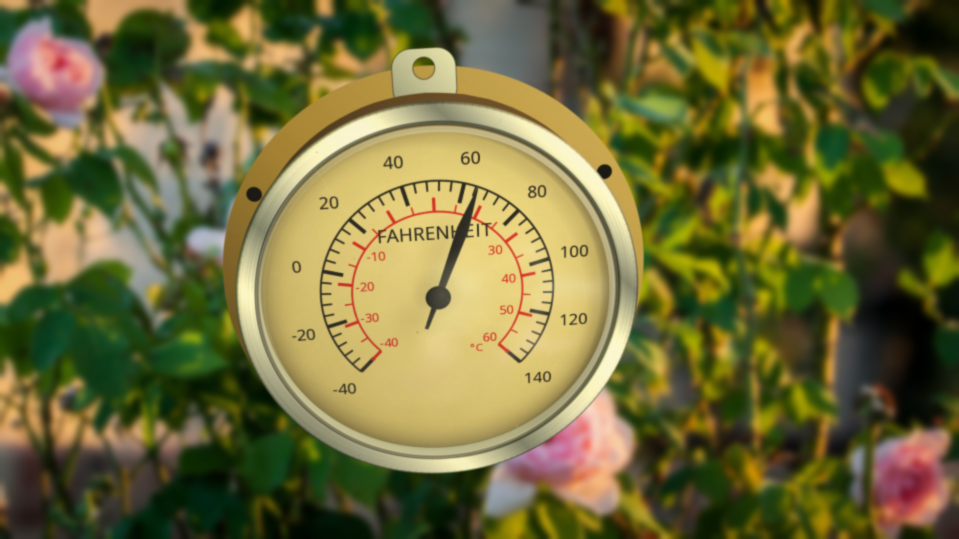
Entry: **64** °F
